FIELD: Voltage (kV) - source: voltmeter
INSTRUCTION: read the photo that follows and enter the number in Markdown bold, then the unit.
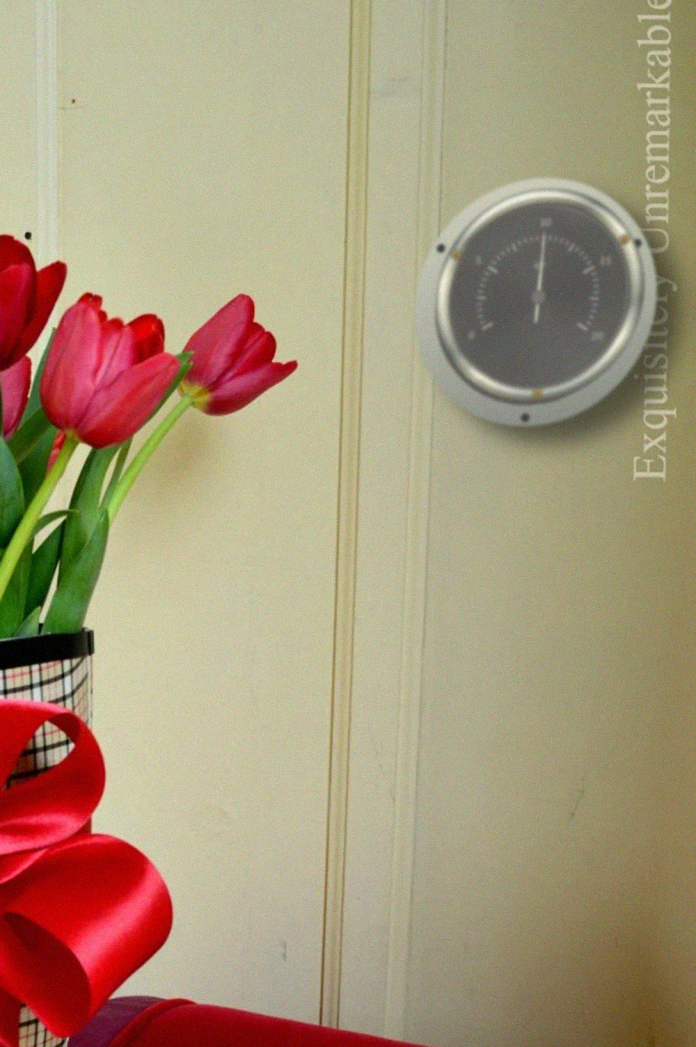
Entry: **10** kV
